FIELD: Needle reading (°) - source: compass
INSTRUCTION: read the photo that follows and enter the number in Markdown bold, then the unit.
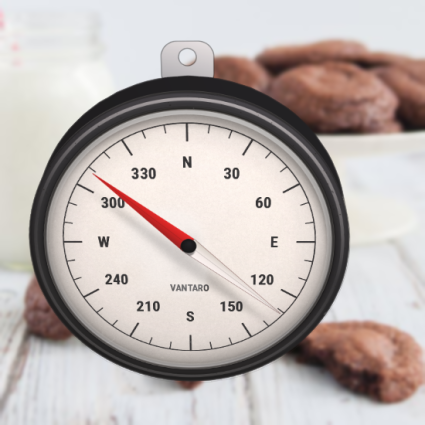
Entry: **310** °
